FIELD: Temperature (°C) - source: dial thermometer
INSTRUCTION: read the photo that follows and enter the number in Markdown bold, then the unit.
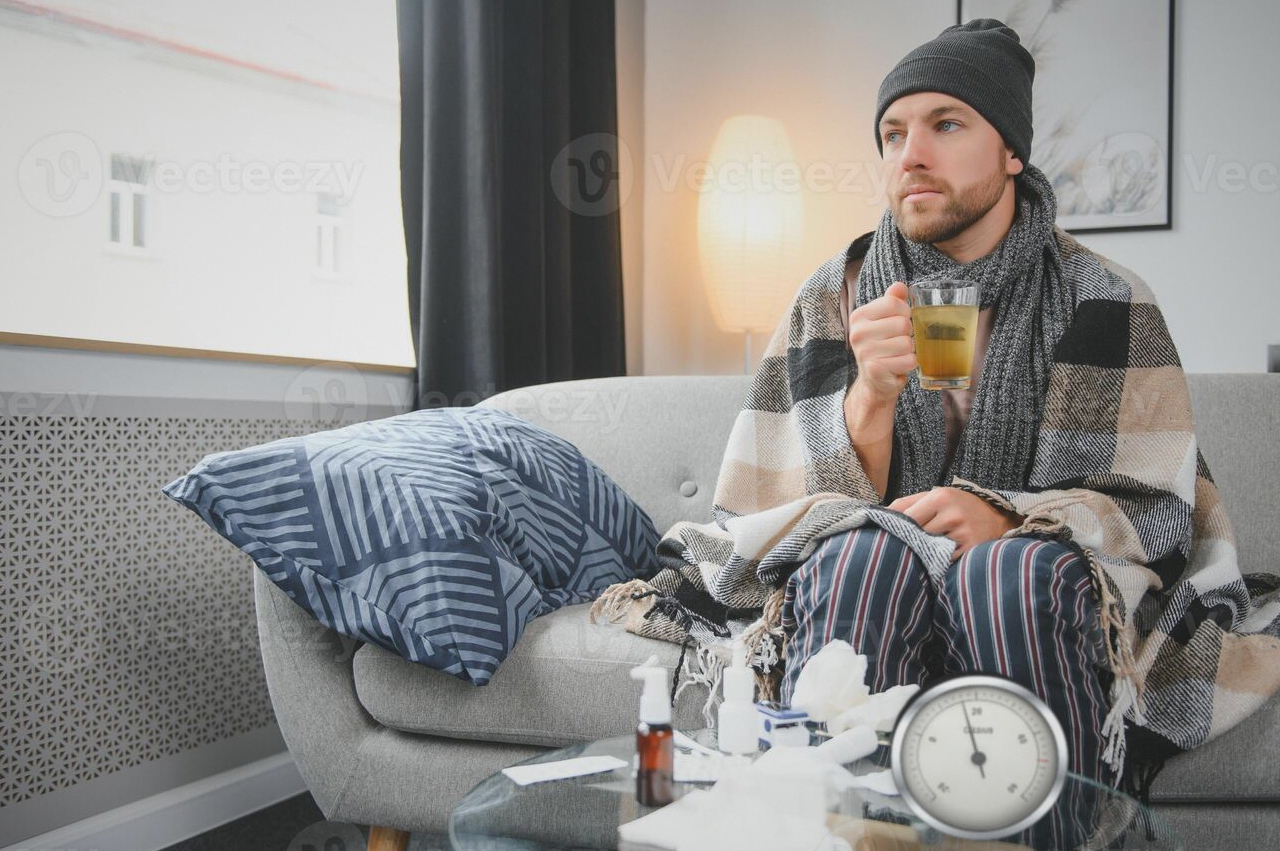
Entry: **16** °C
